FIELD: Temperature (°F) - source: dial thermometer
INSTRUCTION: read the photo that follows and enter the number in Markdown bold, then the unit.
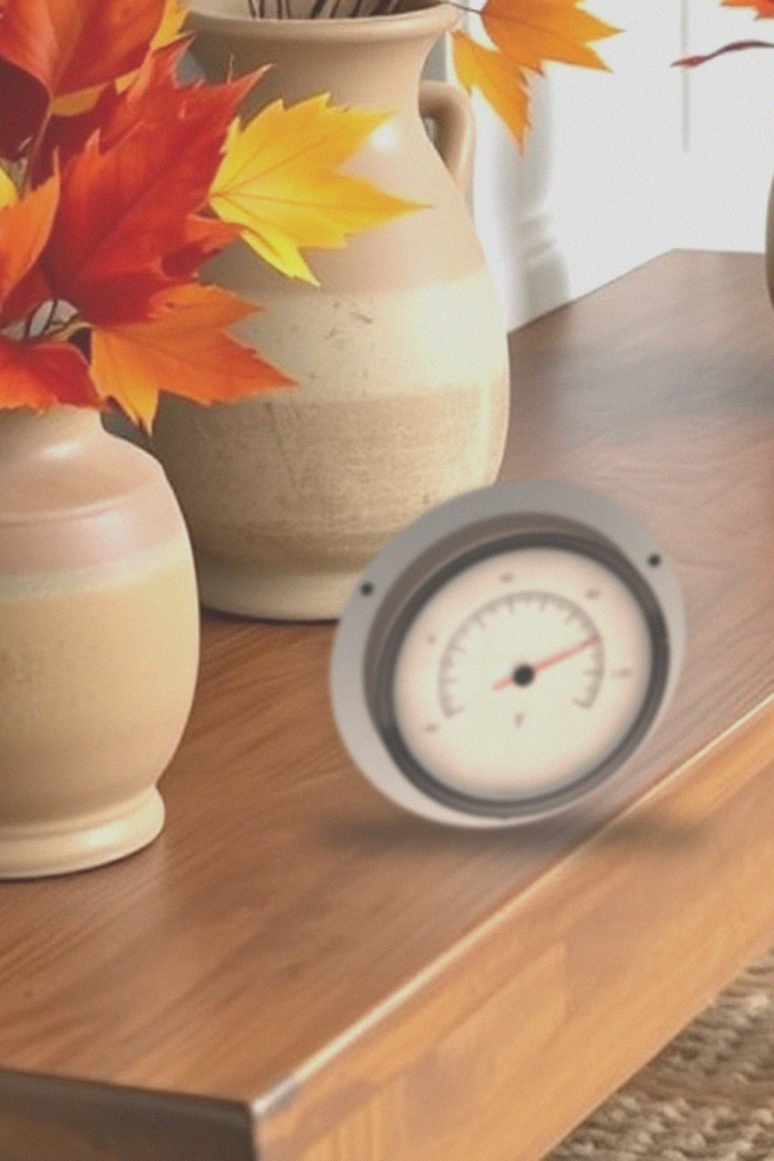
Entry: **100** °F
